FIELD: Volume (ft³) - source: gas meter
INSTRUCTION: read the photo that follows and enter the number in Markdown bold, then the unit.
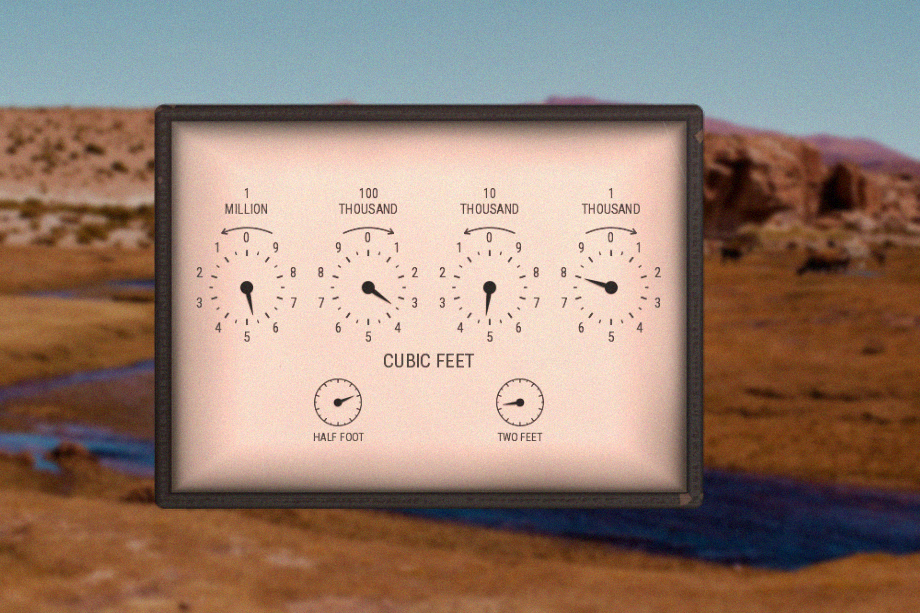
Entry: **534800** ft³
